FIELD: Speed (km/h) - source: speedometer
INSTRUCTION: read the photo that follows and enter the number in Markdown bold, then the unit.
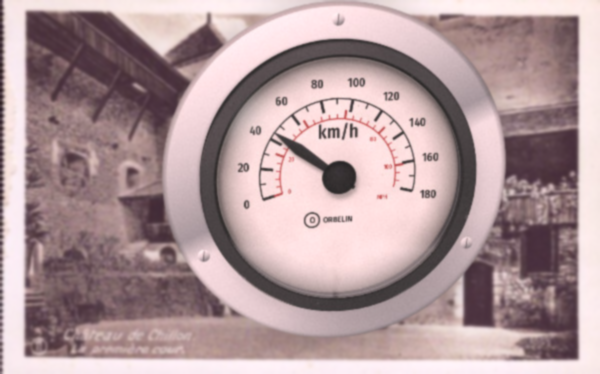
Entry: **45** km/h
